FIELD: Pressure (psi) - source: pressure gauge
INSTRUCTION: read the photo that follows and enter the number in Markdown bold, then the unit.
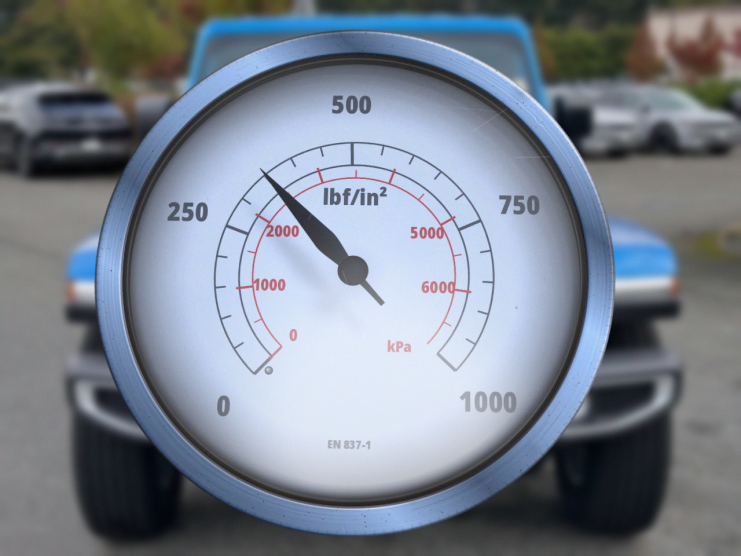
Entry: **350** psi
